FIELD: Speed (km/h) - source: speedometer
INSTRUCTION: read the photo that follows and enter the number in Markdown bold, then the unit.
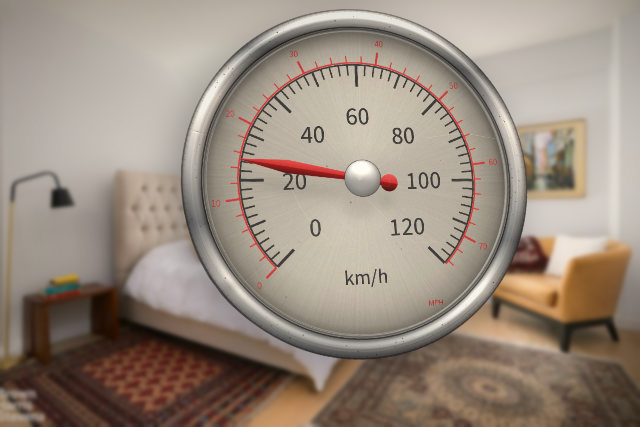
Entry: **24** km/h
